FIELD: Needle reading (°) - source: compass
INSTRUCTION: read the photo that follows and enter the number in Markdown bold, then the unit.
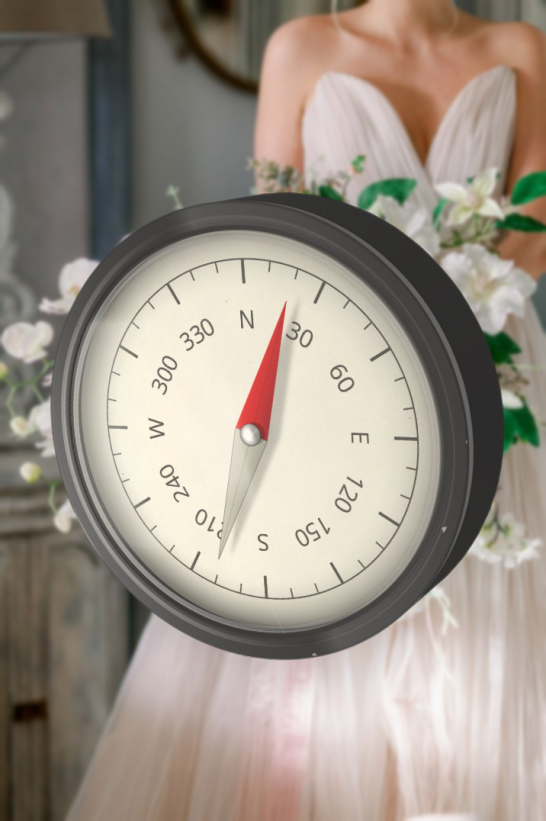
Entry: **20** °
